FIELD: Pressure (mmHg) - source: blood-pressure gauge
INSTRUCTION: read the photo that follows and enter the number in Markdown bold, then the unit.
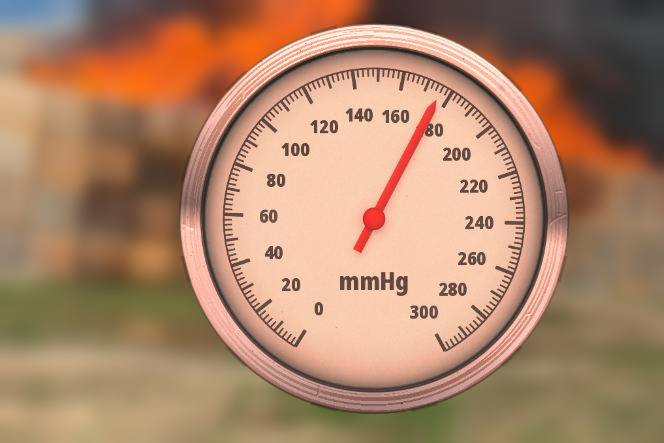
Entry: **176** mmHg
